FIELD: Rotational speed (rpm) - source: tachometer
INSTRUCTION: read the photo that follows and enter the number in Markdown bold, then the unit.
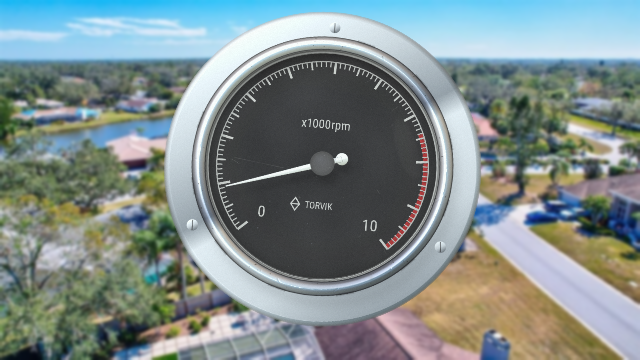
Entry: **900** rpm
